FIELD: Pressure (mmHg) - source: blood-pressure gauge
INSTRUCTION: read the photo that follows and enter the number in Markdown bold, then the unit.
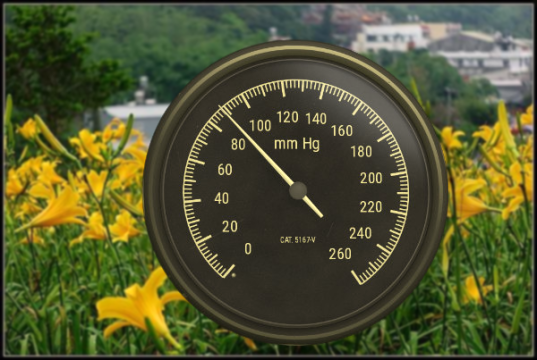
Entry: **88** mmHg
